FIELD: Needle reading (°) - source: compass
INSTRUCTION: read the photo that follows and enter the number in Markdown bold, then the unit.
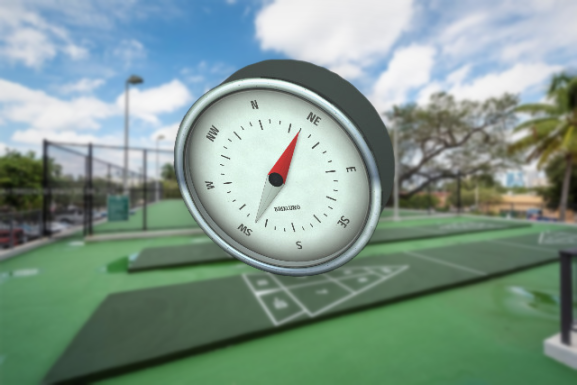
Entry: **40** °
